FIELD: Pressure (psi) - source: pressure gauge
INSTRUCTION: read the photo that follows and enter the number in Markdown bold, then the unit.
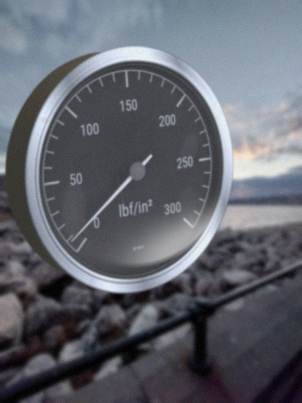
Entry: **10** psi
